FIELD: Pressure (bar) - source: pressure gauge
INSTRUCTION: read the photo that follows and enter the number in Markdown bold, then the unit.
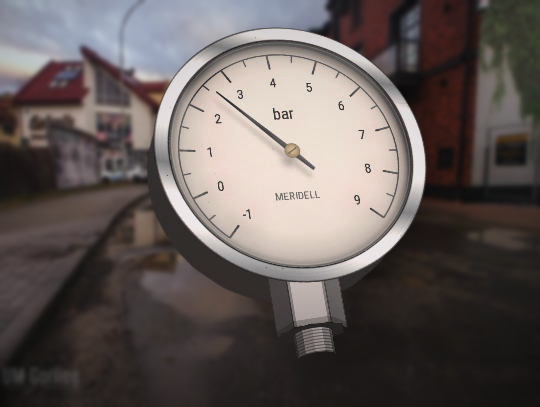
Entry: **2.5** bar
